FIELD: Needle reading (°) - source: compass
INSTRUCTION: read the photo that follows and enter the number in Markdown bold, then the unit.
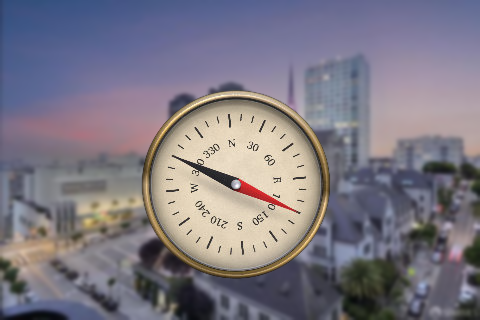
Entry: **120** °
